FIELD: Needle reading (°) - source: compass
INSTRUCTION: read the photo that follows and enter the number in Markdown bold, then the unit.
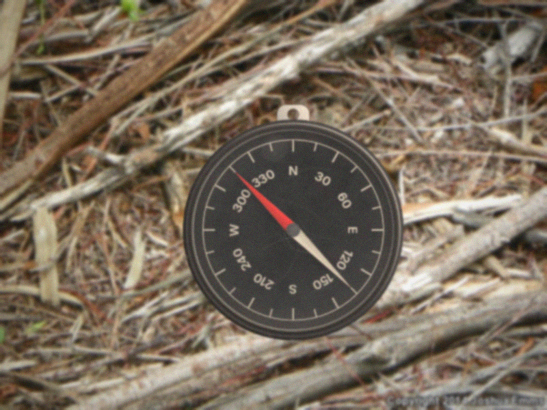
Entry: **315** °
